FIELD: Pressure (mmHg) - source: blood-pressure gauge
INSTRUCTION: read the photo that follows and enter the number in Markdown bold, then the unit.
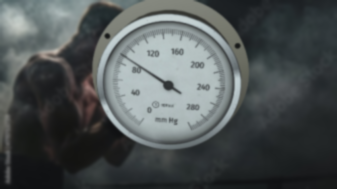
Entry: **90** mmHg
